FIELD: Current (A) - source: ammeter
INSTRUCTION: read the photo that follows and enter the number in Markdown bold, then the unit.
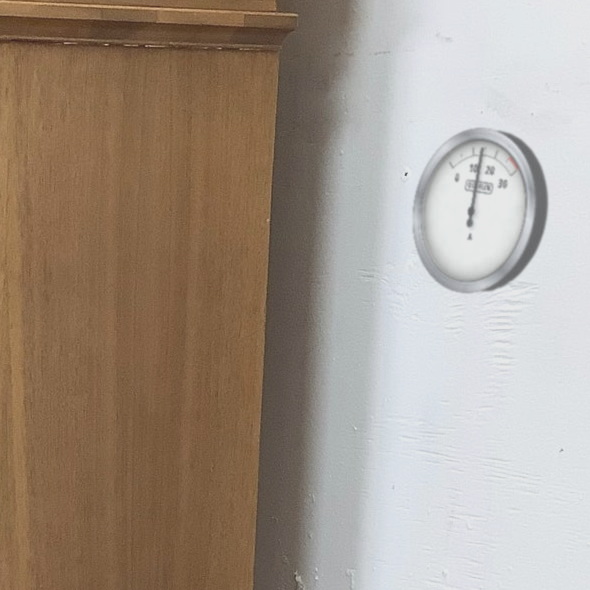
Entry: **15** A
